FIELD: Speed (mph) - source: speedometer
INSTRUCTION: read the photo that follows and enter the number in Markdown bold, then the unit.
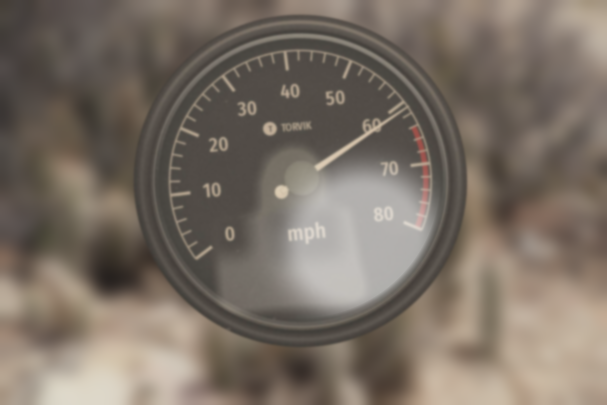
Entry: **61** mph
